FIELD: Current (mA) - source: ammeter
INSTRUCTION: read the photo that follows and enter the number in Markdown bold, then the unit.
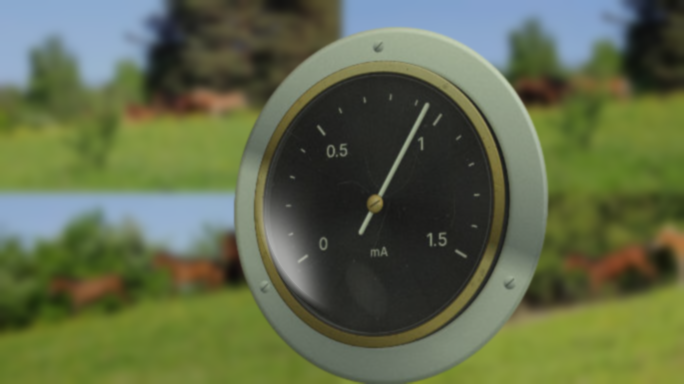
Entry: **0.95** mA
